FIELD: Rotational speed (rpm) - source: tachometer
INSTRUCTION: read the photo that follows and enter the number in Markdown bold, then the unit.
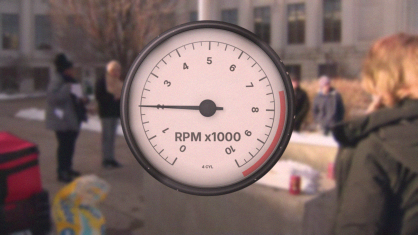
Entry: **2000** rpm
